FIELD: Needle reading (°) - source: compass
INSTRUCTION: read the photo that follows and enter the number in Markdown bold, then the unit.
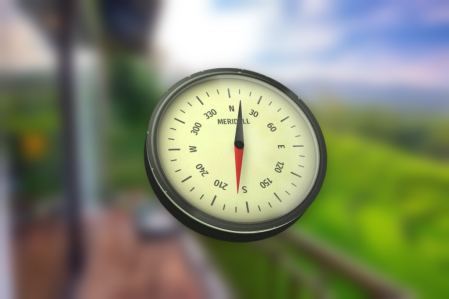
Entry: **190** °
